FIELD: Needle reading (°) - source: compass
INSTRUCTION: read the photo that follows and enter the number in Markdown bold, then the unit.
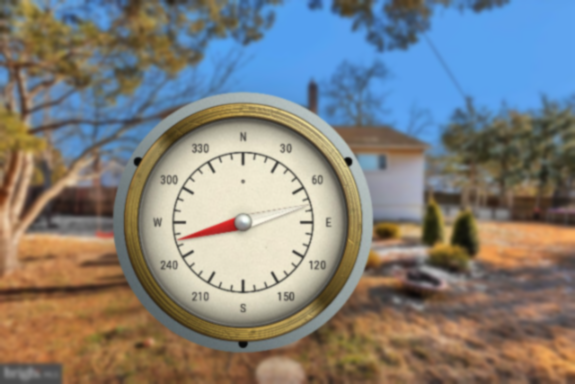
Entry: **255** °
